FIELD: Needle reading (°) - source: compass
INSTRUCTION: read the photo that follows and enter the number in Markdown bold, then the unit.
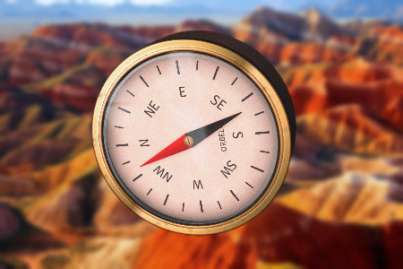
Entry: **337.5** °
